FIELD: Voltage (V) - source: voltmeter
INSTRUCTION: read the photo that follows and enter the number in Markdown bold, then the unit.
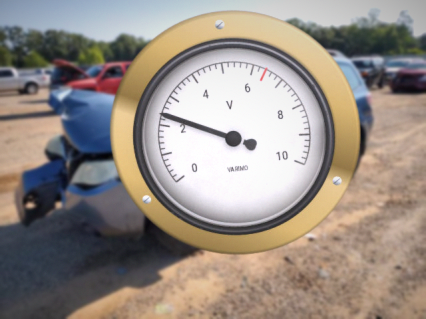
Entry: **2.4** V
